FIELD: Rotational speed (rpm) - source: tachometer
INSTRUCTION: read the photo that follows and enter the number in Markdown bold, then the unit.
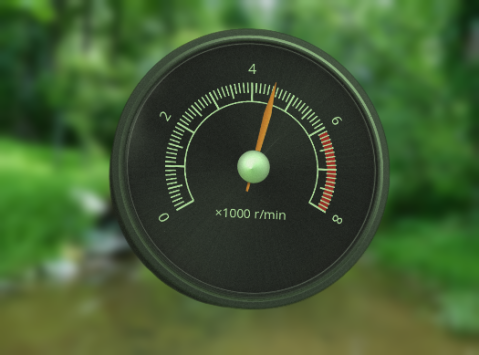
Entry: **4500** rpm
